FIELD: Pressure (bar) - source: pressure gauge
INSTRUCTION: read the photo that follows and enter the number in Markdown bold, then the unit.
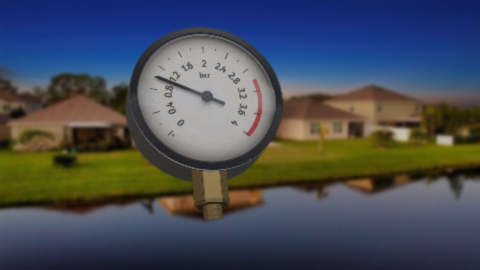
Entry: **1** bar
